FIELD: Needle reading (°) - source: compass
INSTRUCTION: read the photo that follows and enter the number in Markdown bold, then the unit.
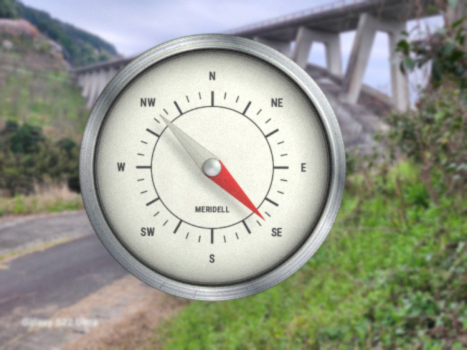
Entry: **135** °
